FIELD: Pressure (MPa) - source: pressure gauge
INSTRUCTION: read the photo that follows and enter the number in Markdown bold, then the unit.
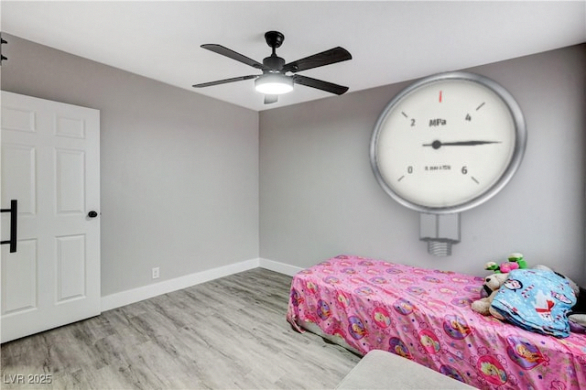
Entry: **5** MPa
